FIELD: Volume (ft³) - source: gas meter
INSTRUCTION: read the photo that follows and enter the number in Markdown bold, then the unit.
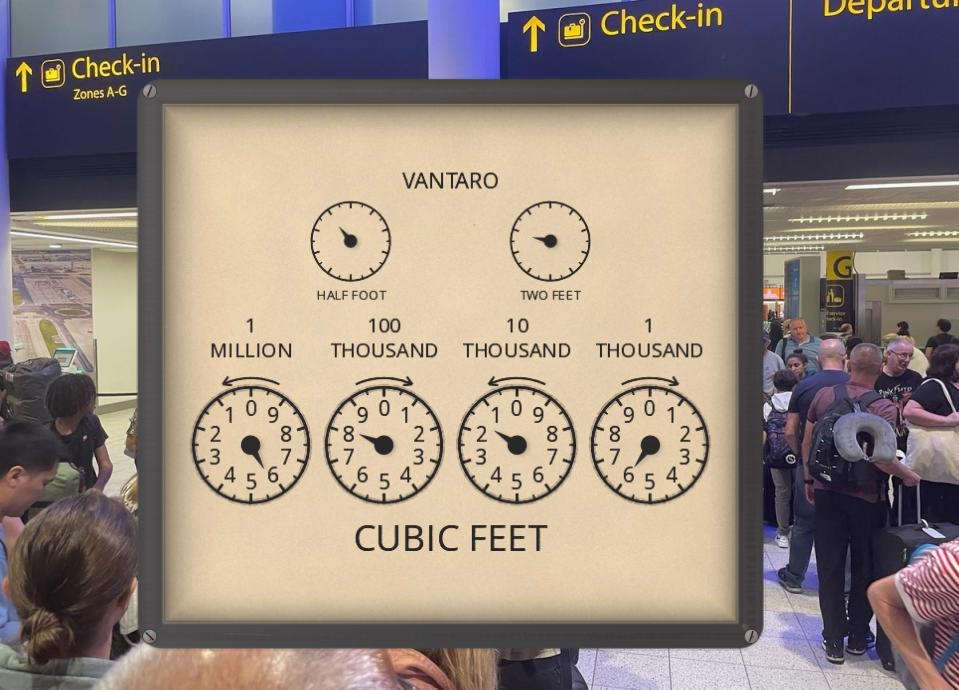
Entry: **581600** ft³
